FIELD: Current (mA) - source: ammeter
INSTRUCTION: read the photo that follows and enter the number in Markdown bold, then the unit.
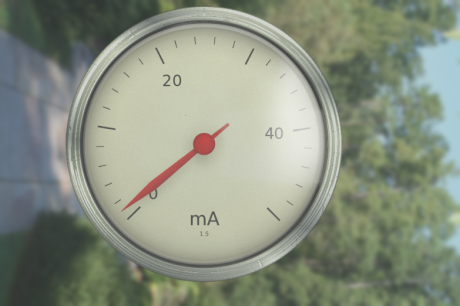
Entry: **1** mA
